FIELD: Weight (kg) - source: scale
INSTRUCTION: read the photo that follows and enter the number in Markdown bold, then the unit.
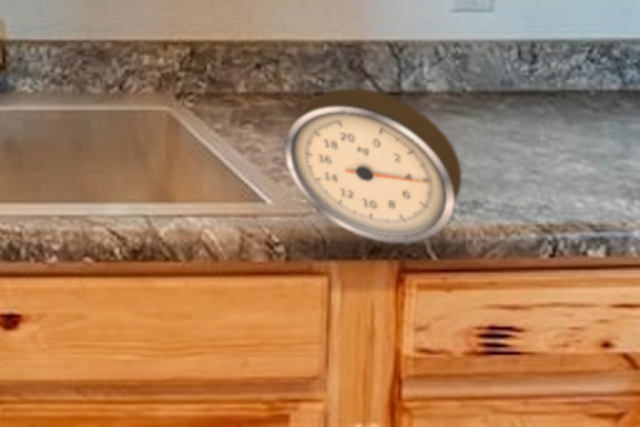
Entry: **4** kg
